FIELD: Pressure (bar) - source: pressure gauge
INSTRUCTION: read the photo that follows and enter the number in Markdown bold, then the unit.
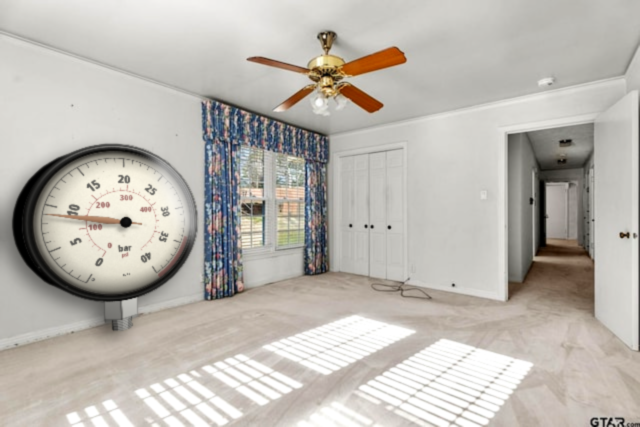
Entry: **9** bar
